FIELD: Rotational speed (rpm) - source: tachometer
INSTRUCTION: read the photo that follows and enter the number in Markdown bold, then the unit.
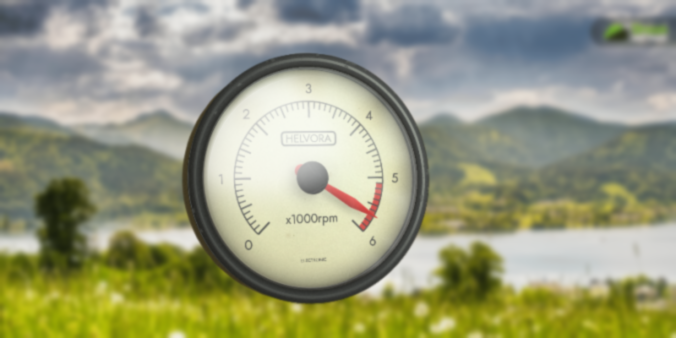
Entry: **5700** rpm
